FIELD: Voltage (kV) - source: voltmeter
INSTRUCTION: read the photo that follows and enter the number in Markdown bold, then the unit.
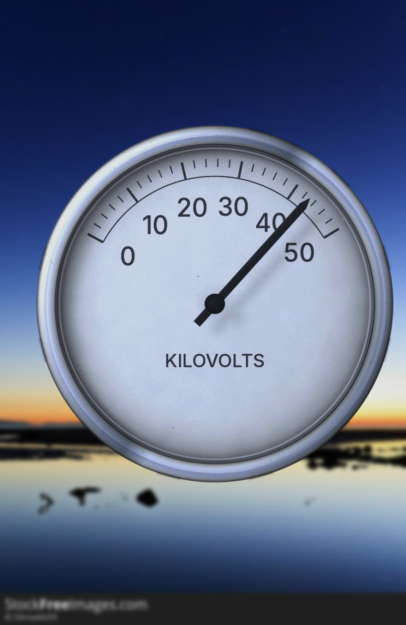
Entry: **43** kV
